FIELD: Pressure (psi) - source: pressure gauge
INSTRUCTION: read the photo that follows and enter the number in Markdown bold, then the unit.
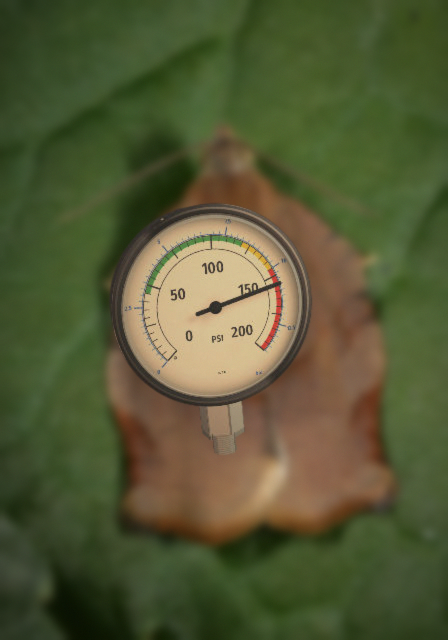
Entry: **155** psi
